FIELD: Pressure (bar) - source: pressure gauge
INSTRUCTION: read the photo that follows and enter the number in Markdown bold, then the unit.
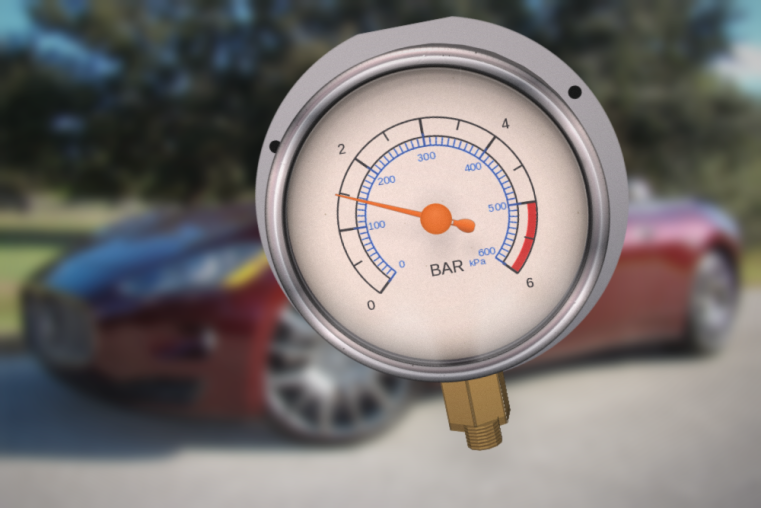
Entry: **1.5** bar
